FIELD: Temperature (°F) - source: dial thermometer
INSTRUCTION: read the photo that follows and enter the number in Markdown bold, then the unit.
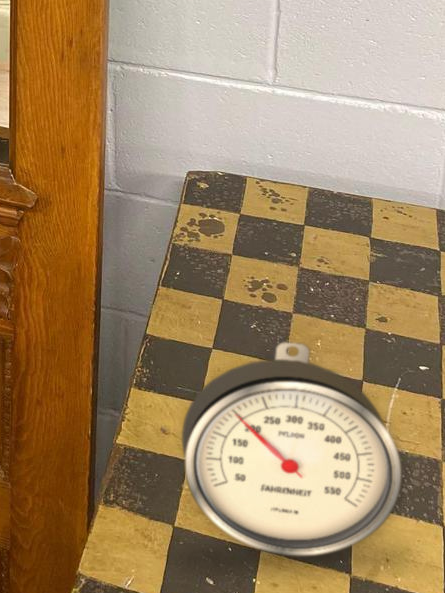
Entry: **200** °F
